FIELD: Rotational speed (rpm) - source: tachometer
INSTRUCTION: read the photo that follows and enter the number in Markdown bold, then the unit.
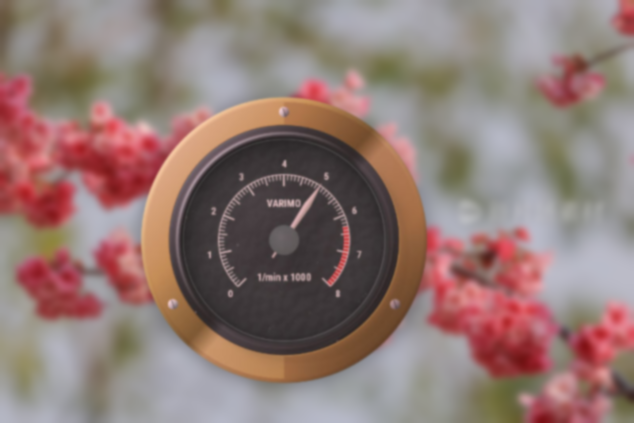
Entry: **5000** rpm
